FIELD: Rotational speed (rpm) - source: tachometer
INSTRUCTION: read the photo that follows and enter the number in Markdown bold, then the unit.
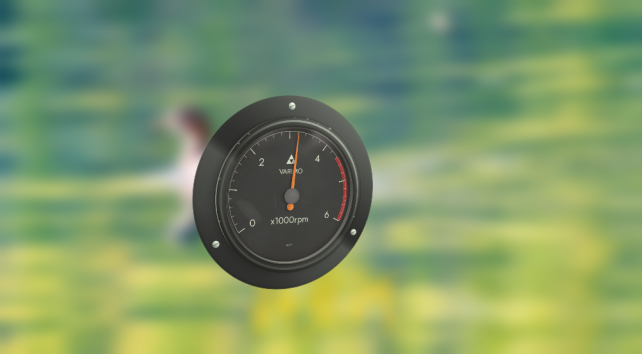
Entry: **3200** rpm
